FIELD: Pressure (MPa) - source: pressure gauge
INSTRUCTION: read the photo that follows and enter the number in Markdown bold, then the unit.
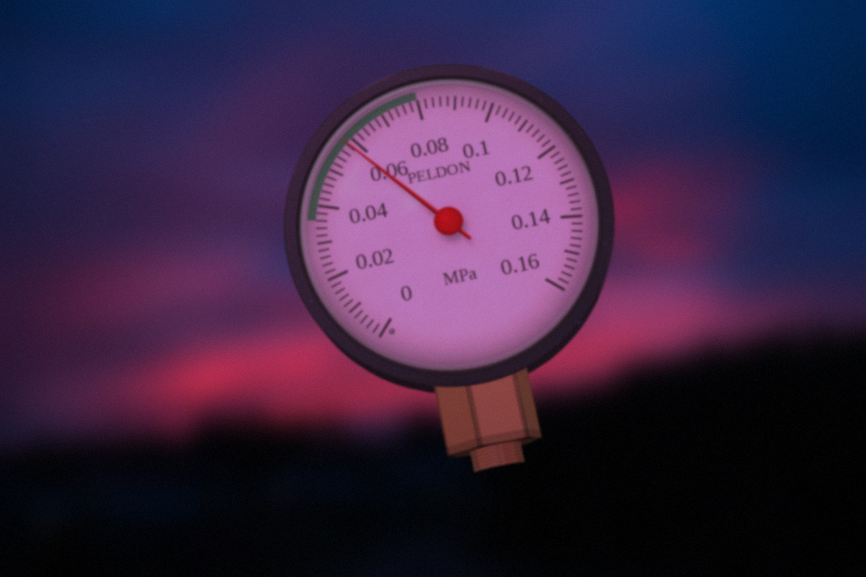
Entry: **0.058** MPa
